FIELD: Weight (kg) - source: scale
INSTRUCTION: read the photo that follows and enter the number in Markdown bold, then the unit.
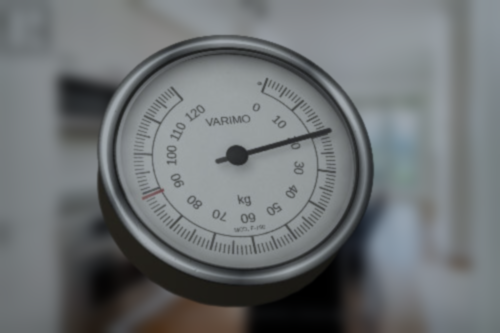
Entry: **20** kg
